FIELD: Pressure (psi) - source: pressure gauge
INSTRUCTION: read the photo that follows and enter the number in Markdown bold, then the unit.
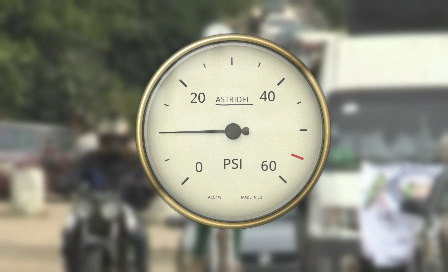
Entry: **10** psi
